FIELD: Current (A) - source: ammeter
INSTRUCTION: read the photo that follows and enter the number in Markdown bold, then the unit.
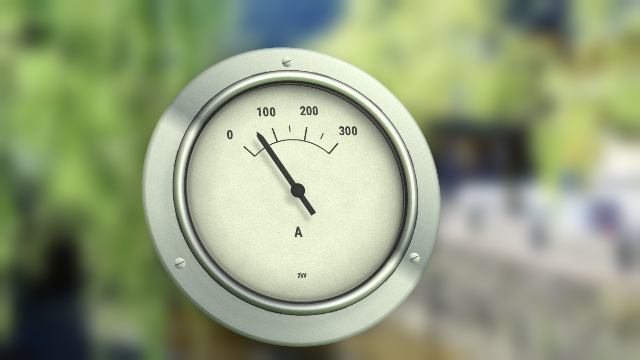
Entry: **50** A
